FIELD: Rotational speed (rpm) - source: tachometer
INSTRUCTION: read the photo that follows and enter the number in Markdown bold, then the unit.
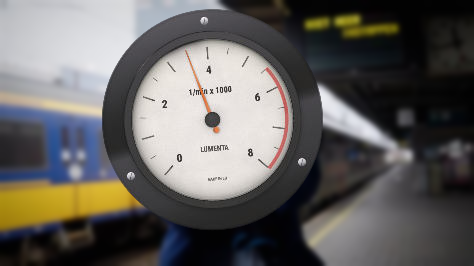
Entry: **3500** rpm
